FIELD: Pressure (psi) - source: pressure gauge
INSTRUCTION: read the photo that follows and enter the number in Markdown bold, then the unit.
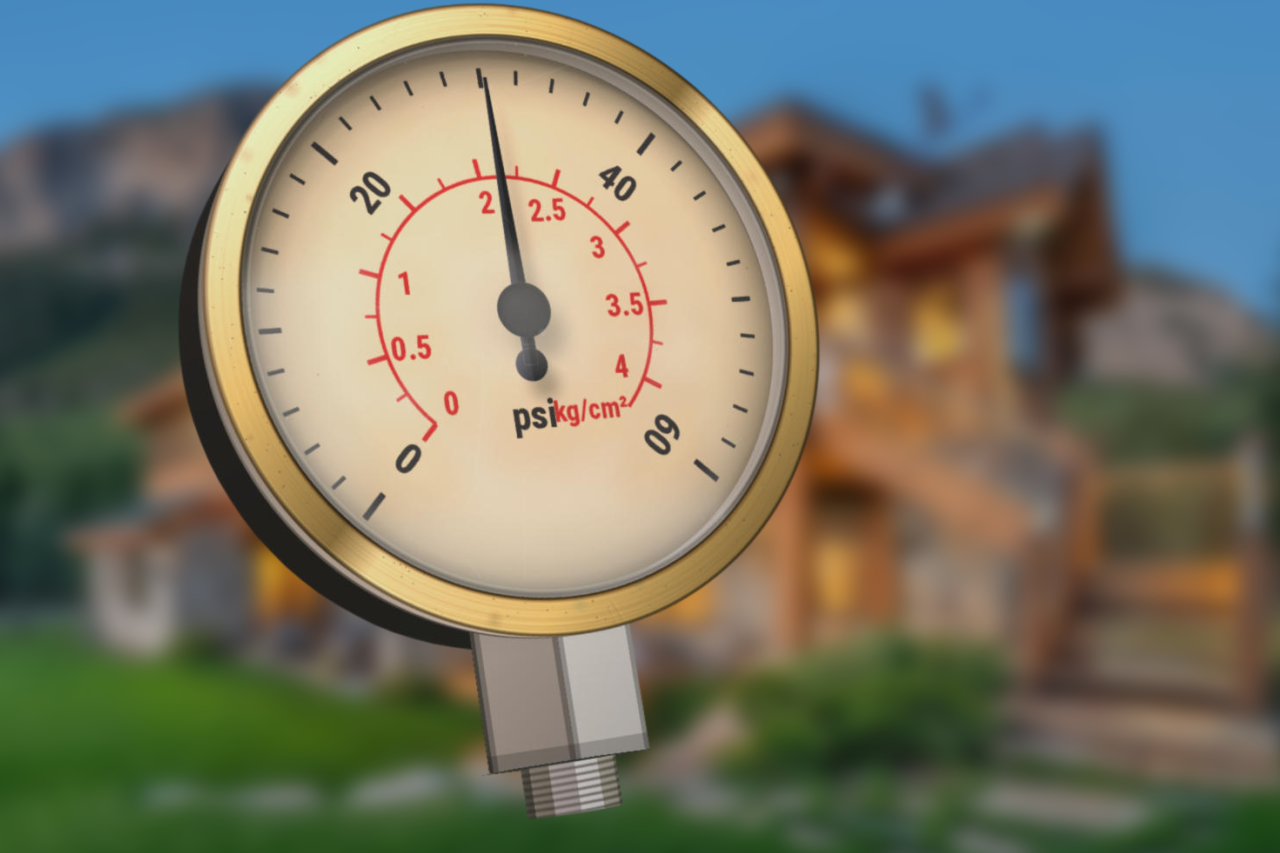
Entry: **30** psi
